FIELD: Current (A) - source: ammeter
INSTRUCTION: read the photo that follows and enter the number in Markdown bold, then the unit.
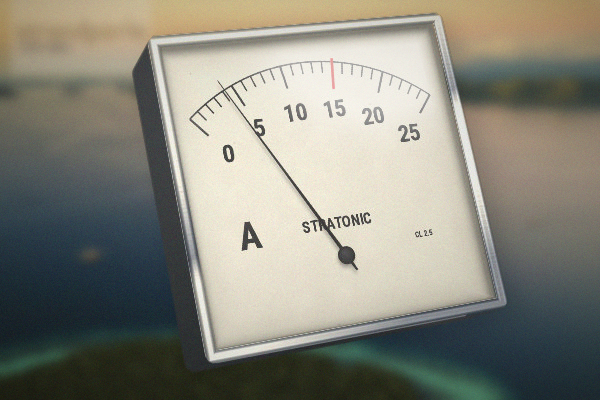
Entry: **4** A
